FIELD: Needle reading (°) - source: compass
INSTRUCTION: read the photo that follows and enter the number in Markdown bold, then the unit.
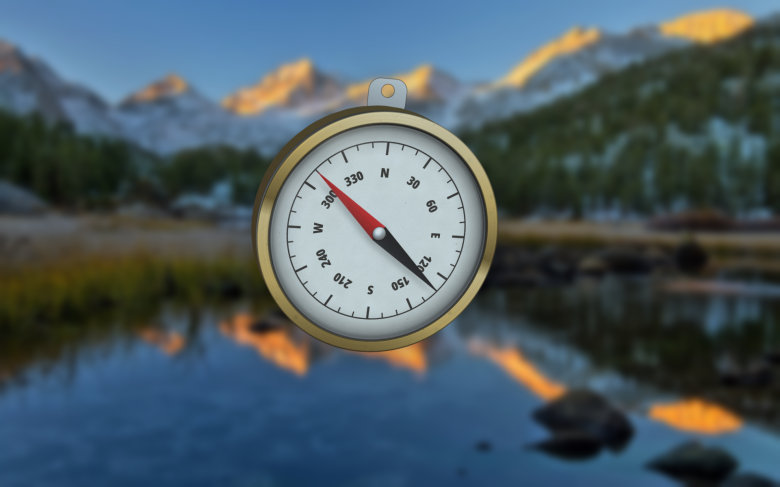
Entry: **310** °
